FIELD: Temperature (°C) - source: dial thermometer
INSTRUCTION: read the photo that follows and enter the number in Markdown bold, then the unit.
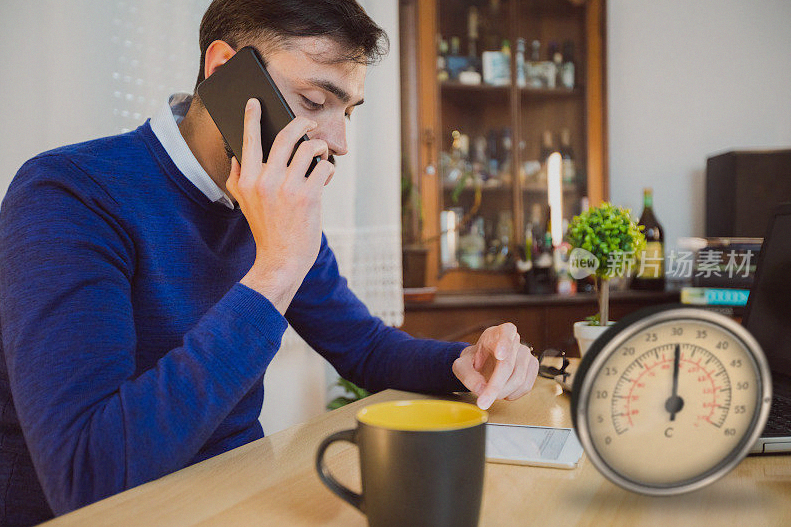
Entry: **30** °C
